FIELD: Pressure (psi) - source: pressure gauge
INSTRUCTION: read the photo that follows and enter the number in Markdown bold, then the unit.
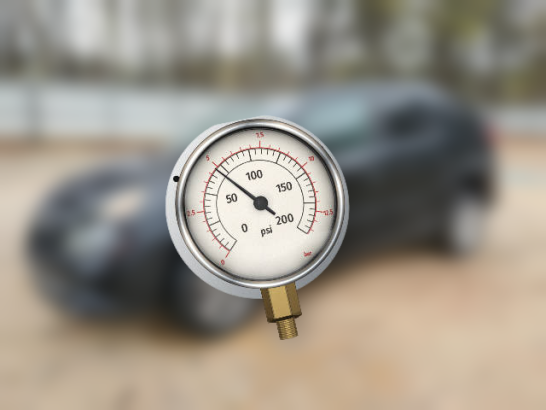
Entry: **70** psi
